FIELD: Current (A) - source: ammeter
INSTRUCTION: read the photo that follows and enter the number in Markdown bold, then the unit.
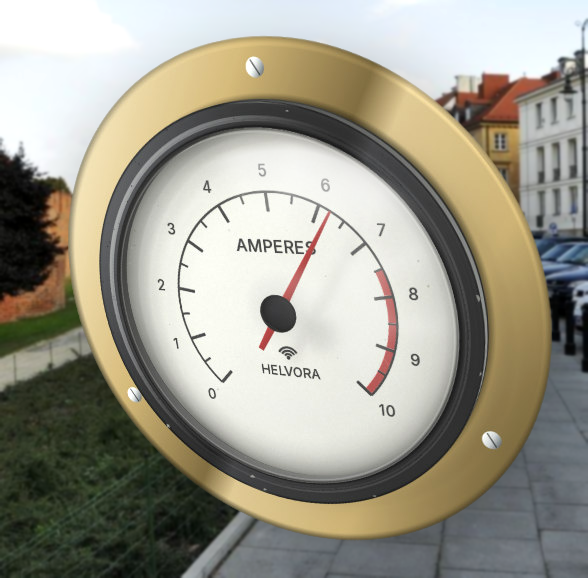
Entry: **6.25** A
